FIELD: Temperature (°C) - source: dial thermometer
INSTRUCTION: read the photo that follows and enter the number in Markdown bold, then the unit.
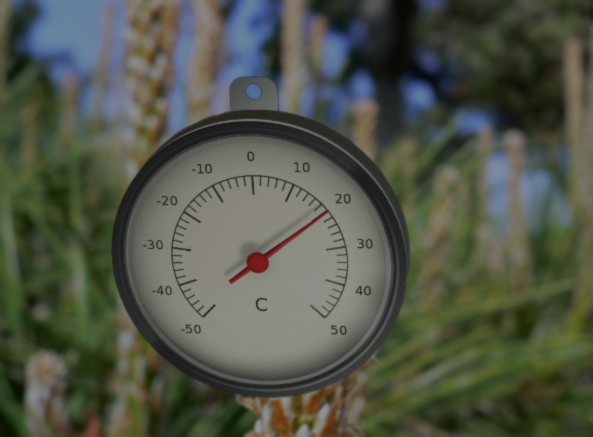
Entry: **20** °C
